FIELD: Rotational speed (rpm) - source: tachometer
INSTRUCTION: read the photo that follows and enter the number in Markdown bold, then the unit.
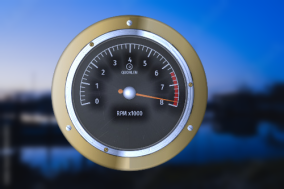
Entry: **7800** rpm
